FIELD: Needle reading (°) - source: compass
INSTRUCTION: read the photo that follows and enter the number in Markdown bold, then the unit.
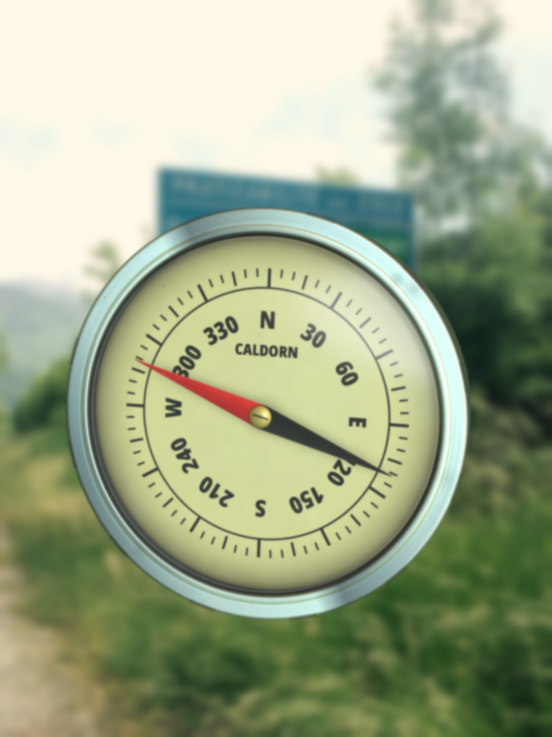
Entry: **290** °
